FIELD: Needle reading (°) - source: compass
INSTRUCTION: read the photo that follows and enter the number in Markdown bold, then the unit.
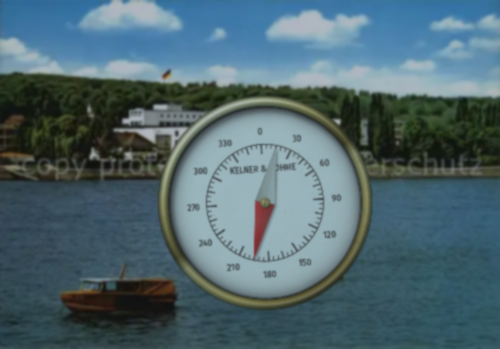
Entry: **195** °
